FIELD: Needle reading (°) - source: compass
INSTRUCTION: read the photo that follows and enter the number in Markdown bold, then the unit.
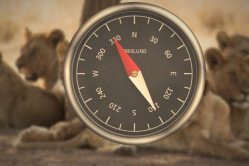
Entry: **330** °
